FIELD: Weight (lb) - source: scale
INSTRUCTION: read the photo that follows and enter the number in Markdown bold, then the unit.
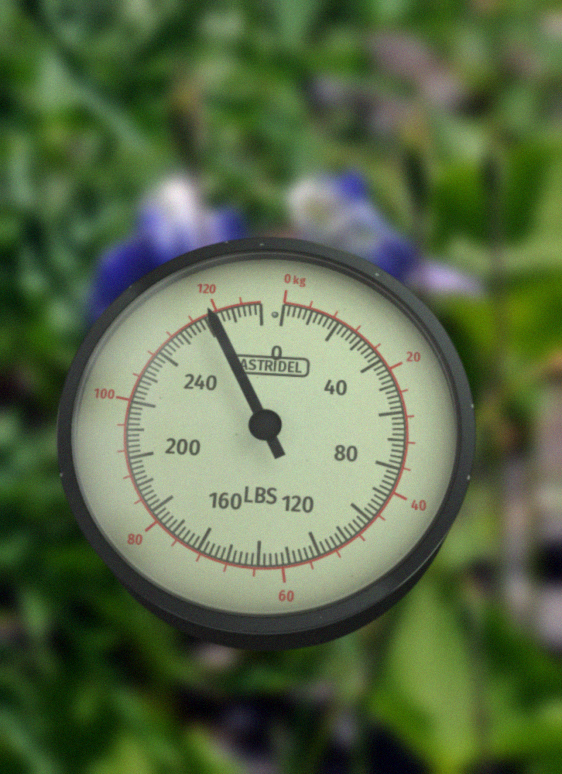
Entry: **262** lb
